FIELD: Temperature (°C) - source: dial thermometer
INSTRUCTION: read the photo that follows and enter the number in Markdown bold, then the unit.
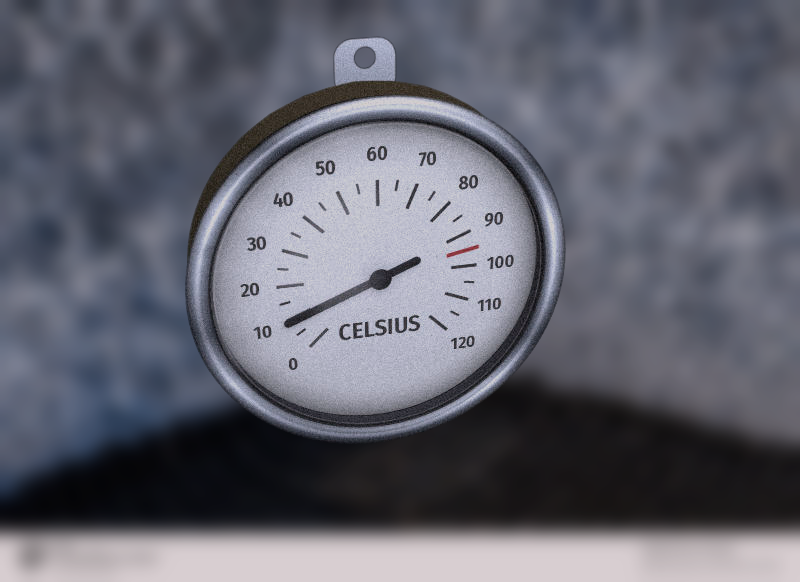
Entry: **10** °C
